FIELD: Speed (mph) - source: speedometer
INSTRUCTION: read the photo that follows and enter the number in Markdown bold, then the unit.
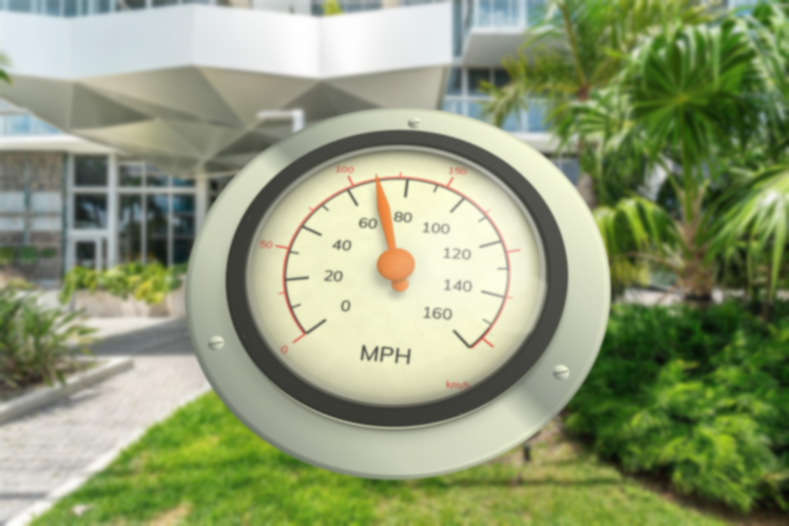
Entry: **70** mph
